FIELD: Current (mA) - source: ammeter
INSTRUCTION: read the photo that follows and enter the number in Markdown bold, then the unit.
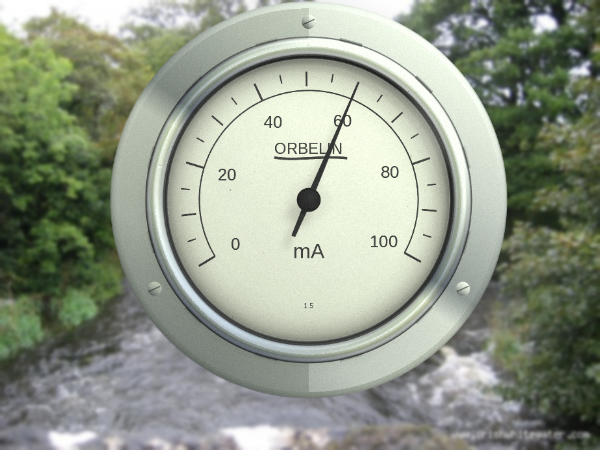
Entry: **60** mA
